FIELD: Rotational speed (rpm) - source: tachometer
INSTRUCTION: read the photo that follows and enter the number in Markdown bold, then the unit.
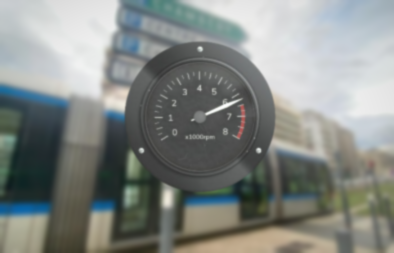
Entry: **6250** rpm
